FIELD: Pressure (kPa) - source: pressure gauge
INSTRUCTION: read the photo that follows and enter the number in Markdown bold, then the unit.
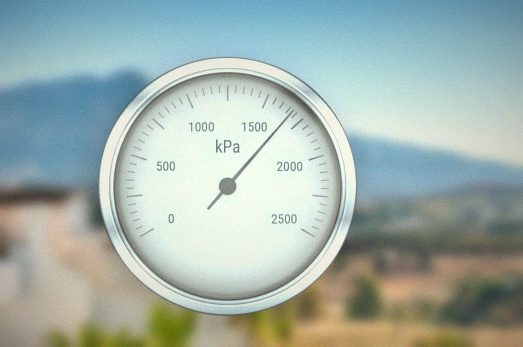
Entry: **1675** kPa
